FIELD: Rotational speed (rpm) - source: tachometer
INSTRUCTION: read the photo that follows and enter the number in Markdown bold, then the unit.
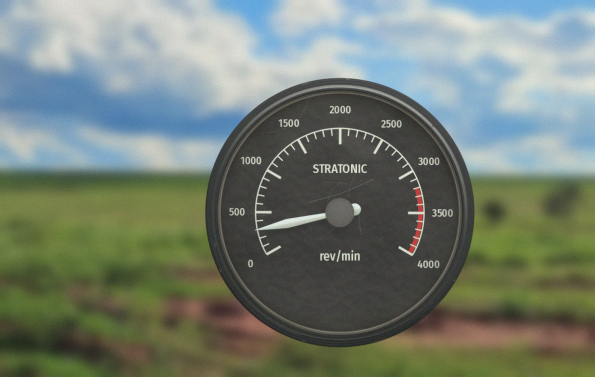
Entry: **300** rpm
